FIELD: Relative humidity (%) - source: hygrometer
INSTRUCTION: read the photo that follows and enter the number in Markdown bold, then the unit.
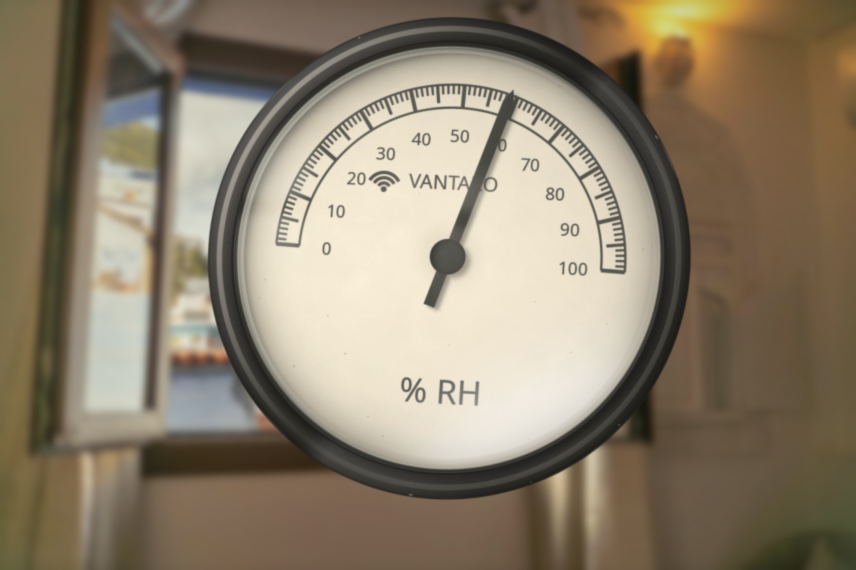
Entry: **59** %
